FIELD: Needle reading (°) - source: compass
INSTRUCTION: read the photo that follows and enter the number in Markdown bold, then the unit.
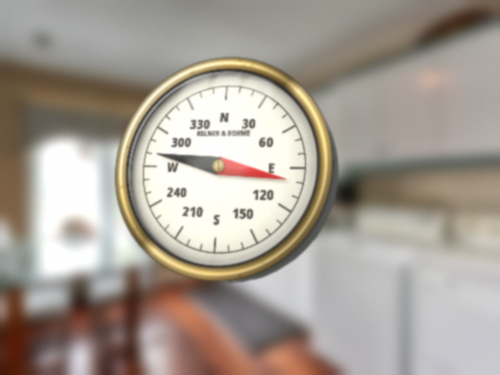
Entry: **100** °
